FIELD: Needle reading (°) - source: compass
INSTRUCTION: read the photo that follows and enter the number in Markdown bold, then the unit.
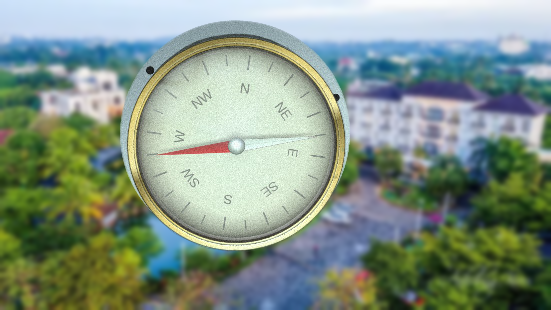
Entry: **255** °
